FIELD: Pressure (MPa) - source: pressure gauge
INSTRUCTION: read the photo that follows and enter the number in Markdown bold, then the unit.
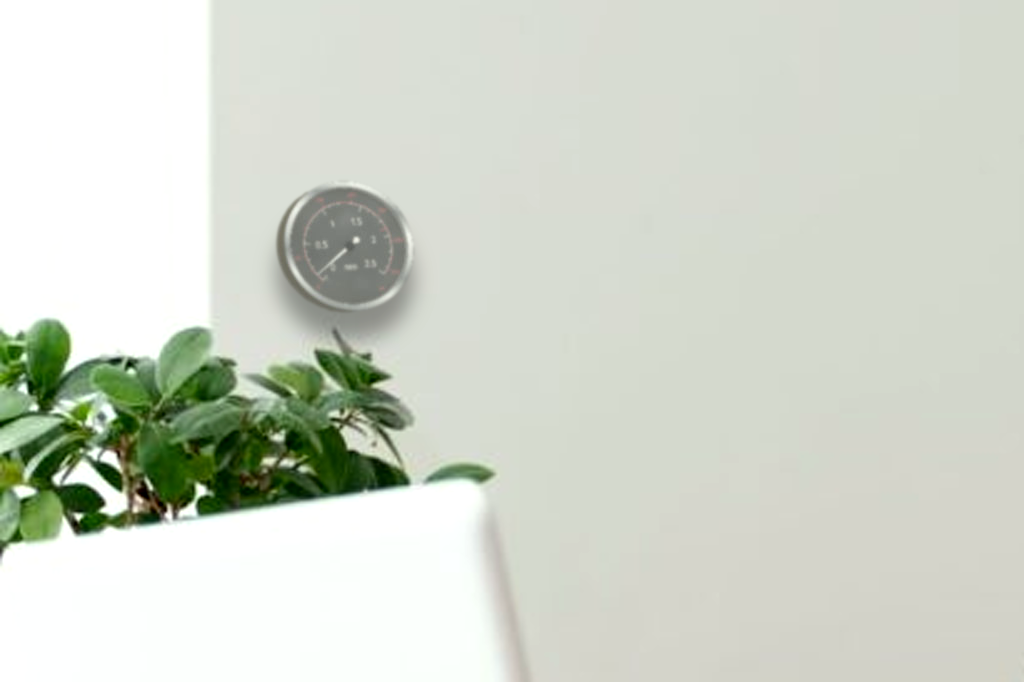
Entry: **0.1** MPa
